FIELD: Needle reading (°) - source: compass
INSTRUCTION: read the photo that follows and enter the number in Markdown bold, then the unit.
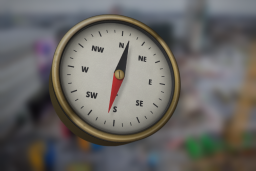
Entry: **190** °
